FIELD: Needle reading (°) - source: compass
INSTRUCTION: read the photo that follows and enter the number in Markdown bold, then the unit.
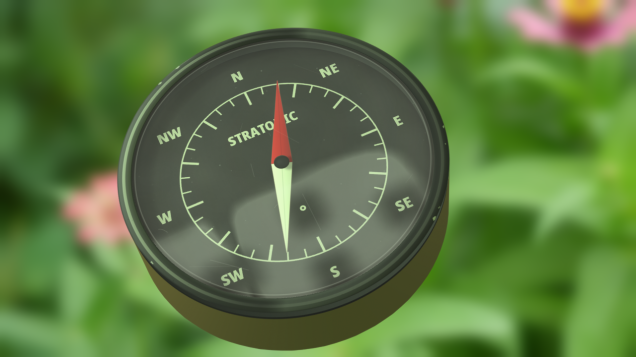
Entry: **20** °
